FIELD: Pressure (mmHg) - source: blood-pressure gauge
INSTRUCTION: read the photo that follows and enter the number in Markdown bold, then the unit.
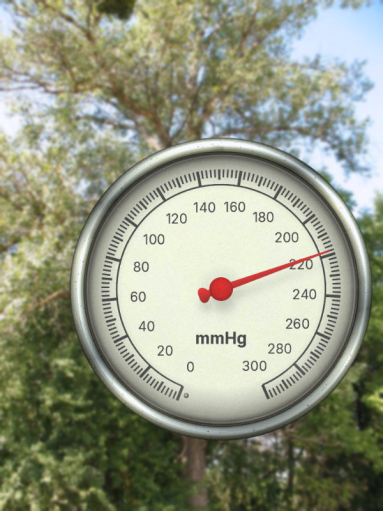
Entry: **218** mmHg
